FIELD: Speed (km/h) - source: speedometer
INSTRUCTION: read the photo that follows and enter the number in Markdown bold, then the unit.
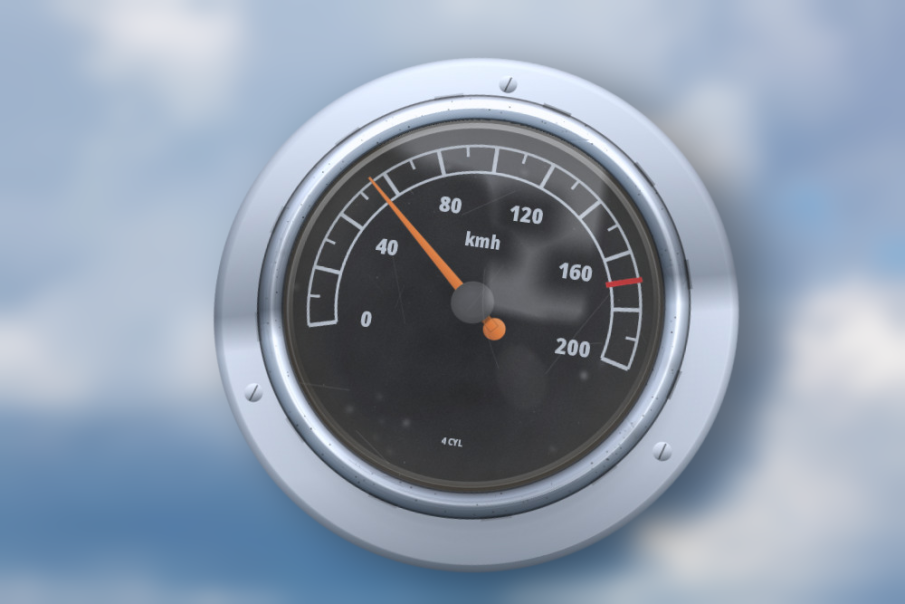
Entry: **55** km/h
